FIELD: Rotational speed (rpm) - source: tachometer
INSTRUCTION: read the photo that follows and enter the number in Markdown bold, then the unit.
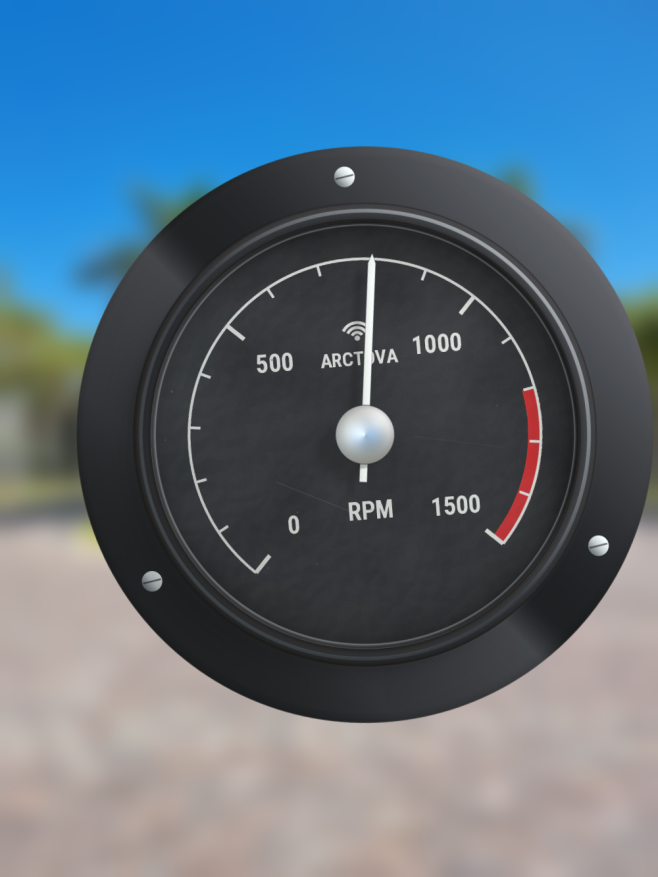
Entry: **800** rpm
